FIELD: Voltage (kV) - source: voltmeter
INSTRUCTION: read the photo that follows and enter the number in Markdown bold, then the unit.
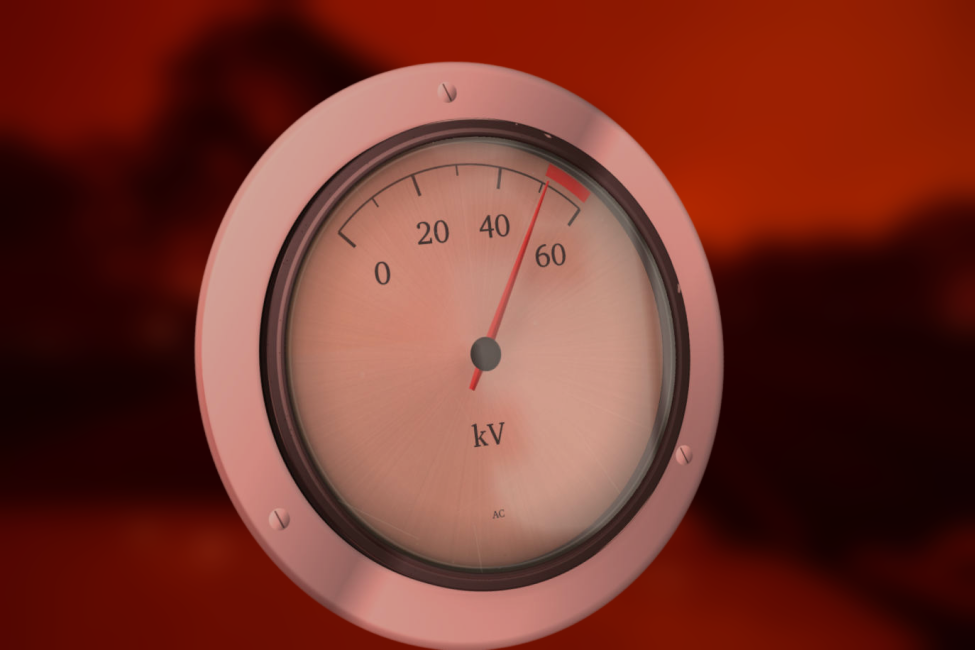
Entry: **50** kV
